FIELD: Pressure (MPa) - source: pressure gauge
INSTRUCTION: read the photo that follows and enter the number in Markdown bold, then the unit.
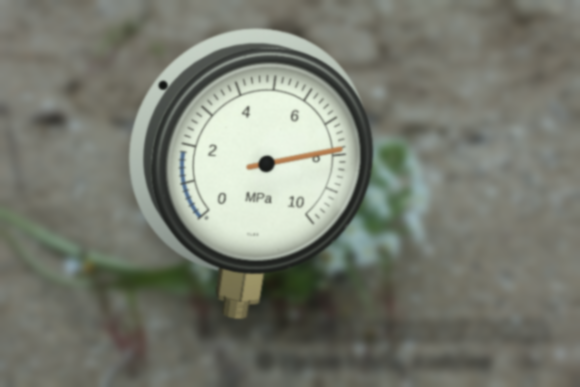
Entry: **7.8** MPa
